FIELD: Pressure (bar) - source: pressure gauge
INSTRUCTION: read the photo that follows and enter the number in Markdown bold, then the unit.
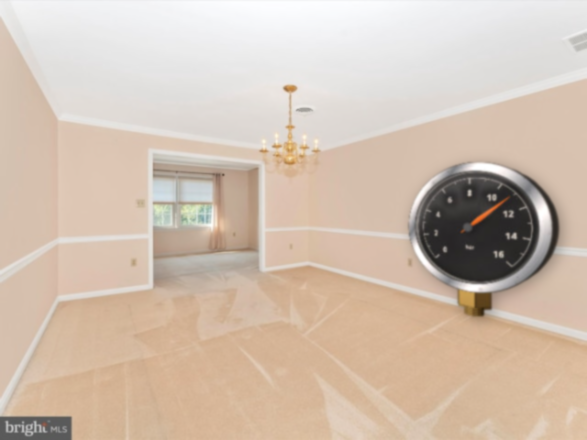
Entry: **11** bar
